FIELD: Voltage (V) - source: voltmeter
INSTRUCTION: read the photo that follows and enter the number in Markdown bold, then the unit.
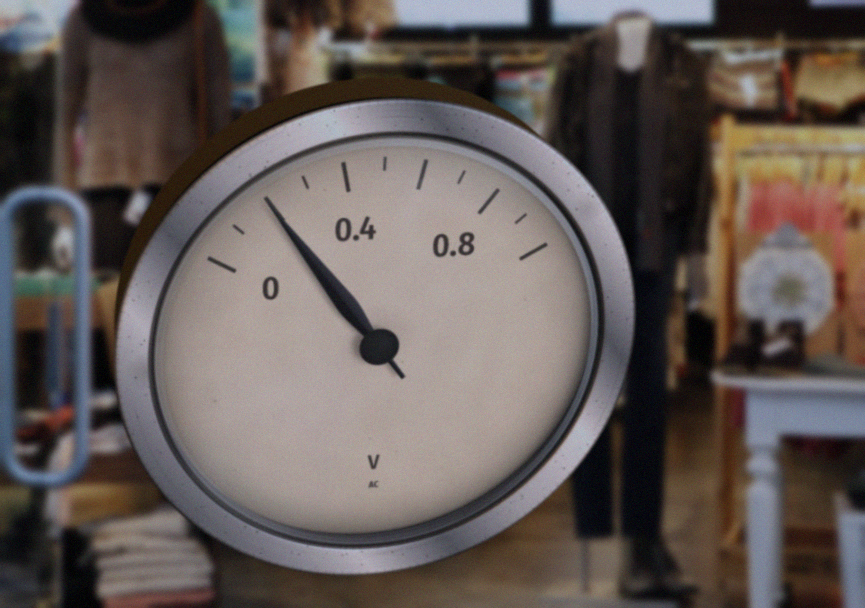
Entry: **0.2** V
